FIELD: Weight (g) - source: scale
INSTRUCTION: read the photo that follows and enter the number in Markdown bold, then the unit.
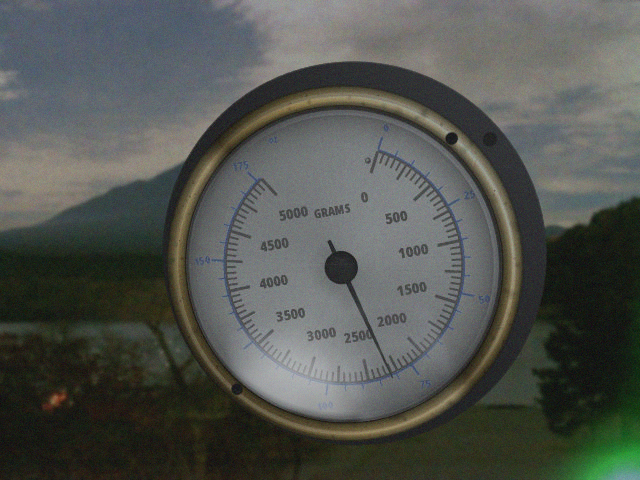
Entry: **2300** g
